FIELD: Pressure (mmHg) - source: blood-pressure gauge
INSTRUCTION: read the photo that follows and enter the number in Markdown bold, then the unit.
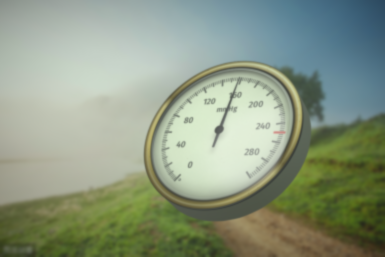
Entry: **160** mmHg
